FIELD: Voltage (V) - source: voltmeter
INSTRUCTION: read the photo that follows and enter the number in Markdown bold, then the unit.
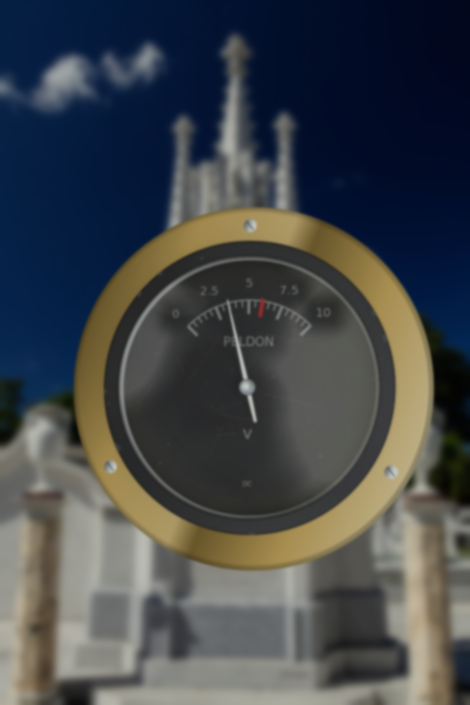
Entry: **3.5** V
